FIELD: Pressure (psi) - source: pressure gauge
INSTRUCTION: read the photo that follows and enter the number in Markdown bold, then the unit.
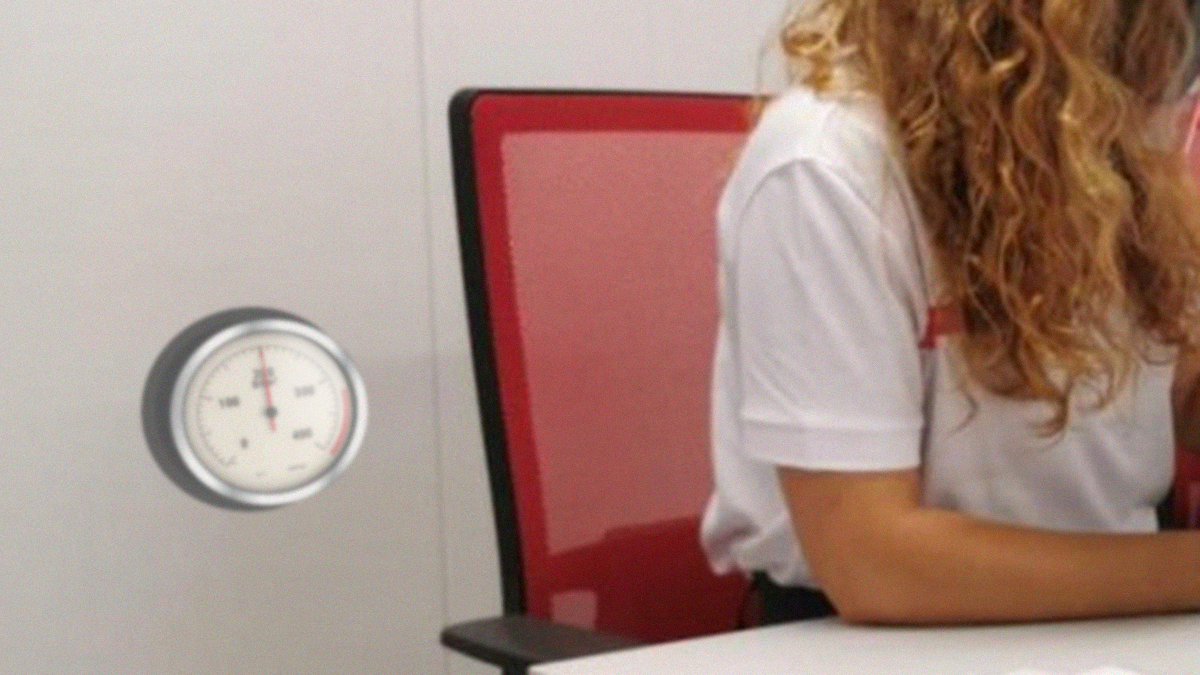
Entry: **200** psi
